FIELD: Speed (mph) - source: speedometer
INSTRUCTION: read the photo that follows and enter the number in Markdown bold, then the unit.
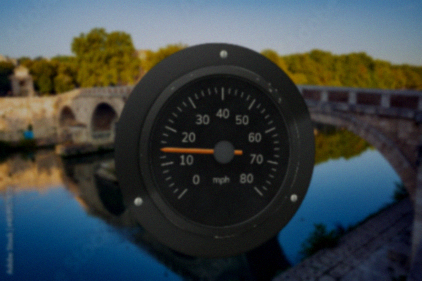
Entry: **14** mph
